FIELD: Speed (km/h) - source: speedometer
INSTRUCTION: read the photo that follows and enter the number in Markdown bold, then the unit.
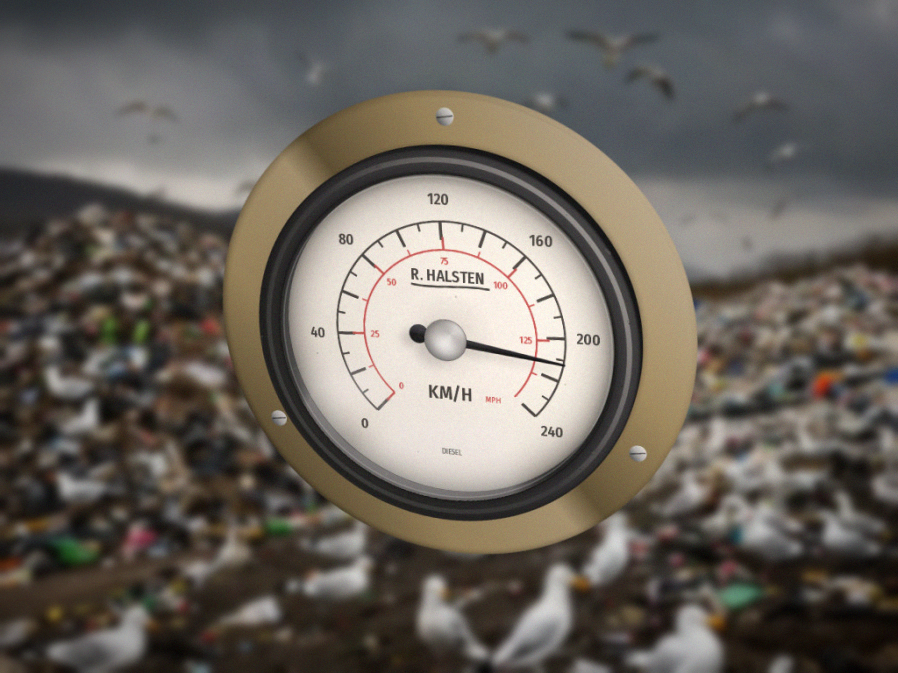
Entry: **210** km/h
